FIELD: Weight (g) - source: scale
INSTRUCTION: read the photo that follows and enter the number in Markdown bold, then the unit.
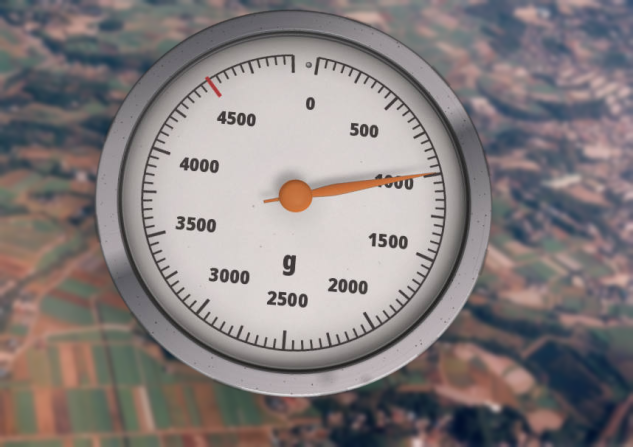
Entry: **1000** g
